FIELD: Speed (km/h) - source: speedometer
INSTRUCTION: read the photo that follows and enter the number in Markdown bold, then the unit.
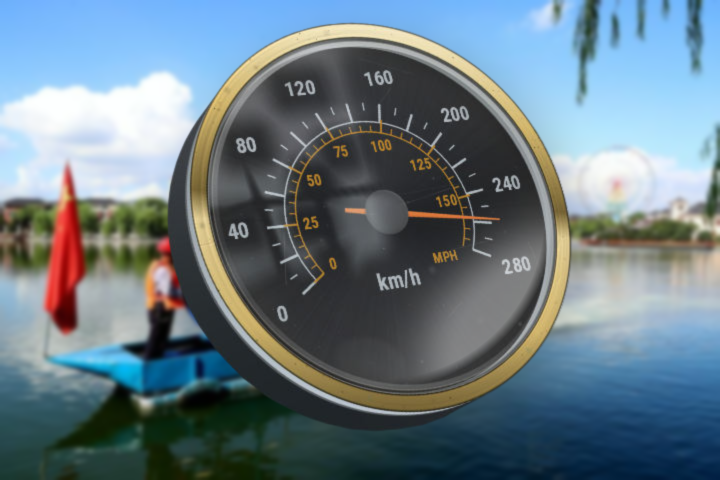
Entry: **260** km/h
